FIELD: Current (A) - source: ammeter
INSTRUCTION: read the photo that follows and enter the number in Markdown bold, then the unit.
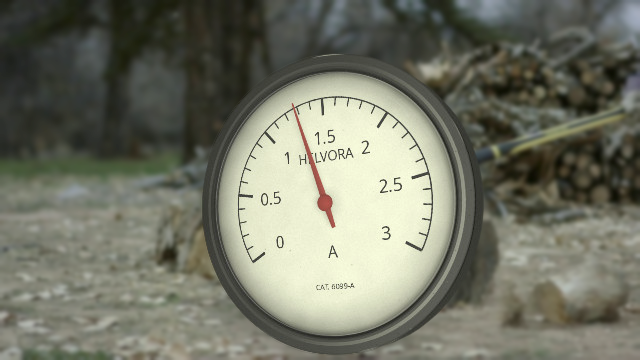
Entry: **1.3** A
